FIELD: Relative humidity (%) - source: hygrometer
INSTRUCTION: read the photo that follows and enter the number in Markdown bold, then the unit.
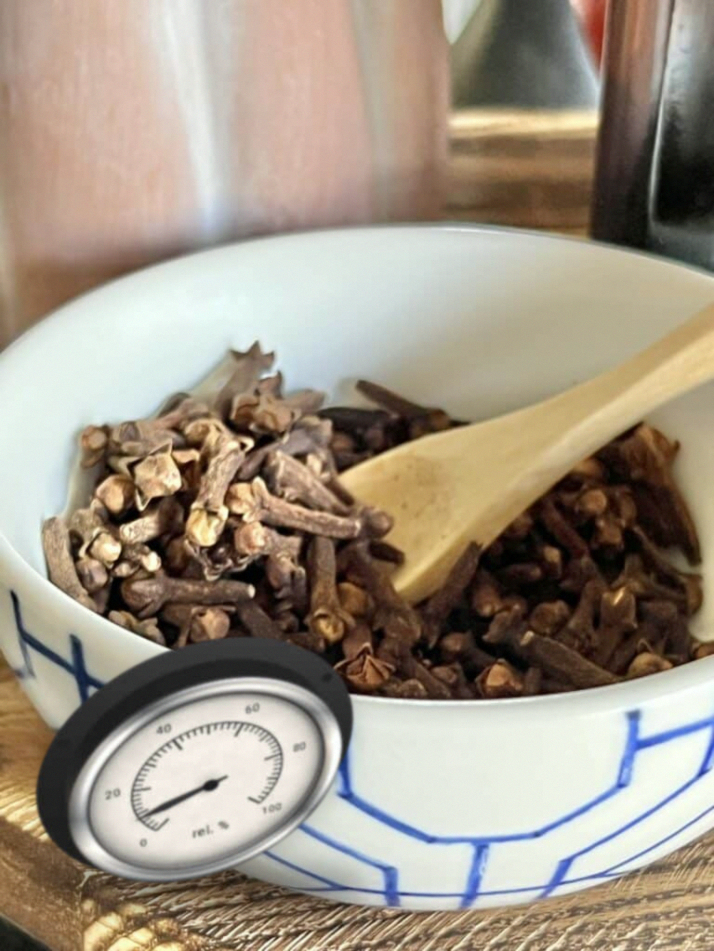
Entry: **10** %
